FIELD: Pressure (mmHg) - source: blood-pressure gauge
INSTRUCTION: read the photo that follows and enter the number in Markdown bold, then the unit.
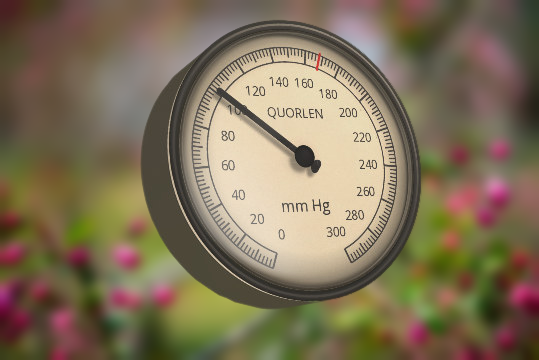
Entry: **100** mmHg
